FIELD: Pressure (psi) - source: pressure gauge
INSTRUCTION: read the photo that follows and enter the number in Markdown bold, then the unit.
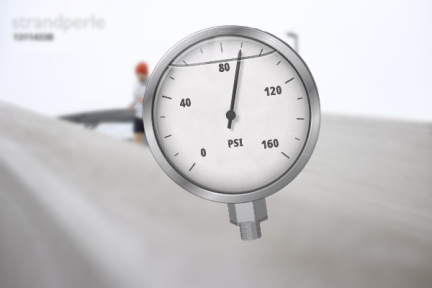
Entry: **90** psi
